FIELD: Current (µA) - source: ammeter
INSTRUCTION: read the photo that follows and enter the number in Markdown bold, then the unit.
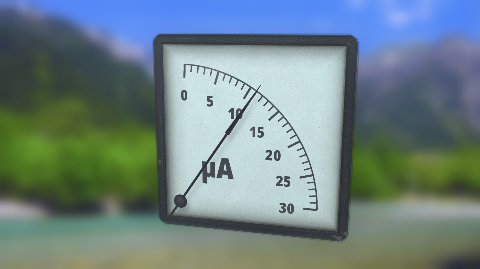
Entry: **11** µA
